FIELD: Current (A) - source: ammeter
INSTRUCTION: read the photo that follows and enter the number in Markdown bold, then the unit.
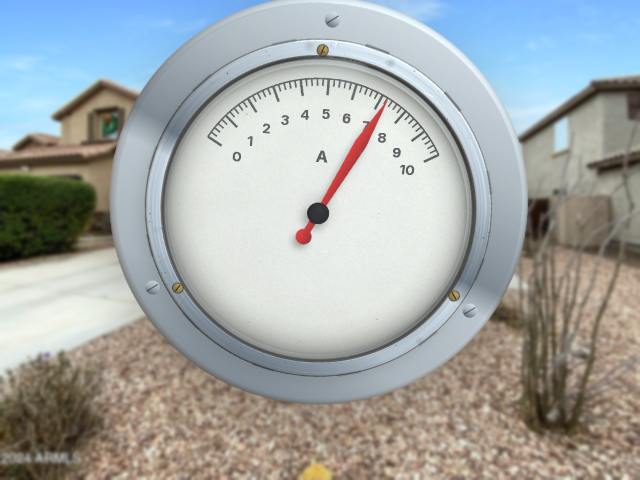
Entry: **7.2** A
